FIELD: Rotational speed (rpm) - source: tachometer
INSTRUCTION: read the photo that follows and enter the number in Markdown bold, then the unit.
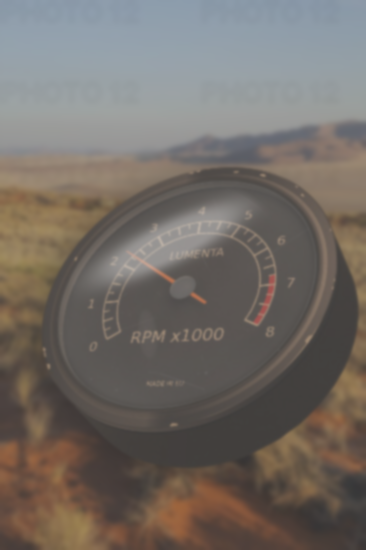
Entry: **2250** rpm
